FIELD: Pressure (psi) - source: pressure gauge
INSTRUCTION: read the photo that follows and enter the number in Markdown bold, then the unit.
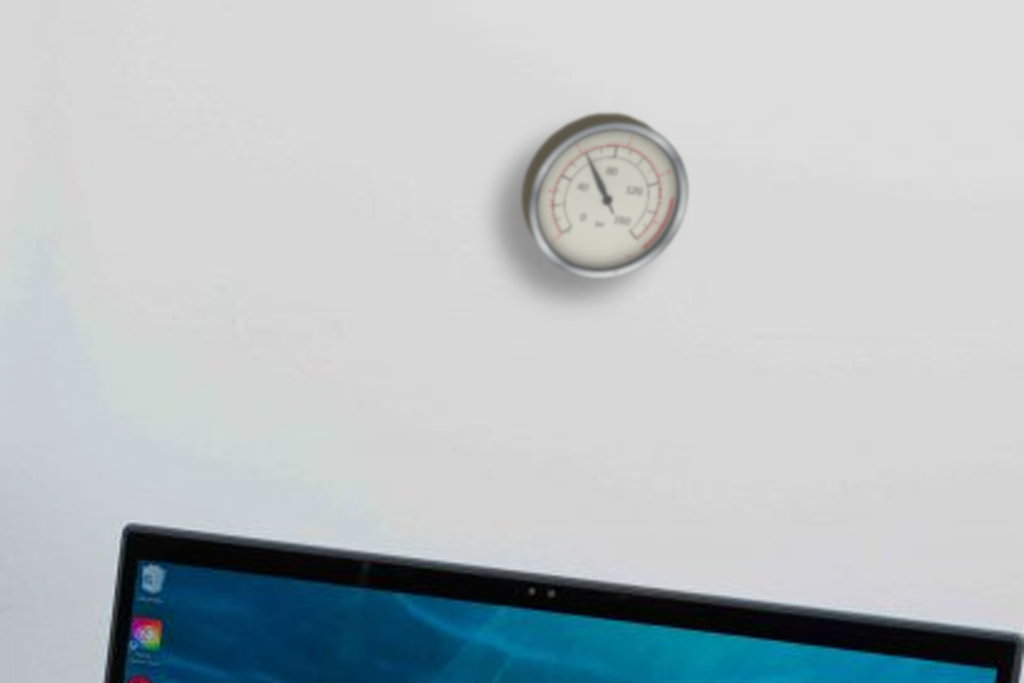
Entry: **60** psi
